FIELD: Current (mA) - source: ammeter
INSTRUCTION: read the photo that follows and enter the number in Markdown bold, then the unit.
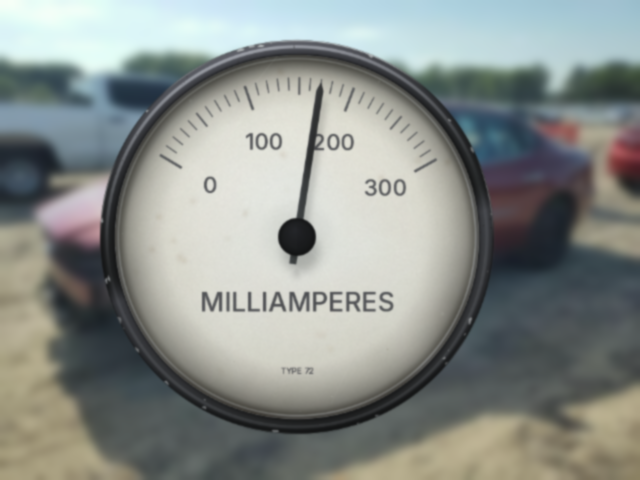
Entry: **170** mA
